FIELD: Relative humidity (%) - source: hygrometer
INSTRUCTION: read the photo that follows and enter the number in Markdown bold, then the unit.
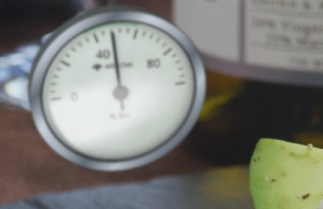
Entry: **48** %
